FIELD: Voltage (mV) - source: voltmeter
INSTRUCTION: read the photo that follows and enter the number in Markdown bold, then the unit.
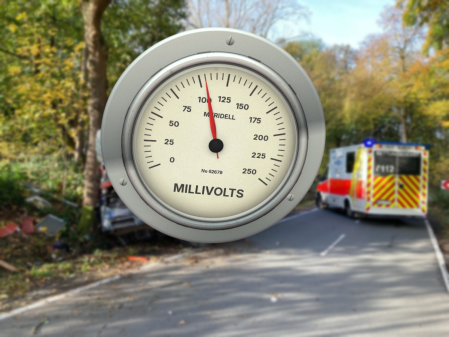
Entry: **105** mV
